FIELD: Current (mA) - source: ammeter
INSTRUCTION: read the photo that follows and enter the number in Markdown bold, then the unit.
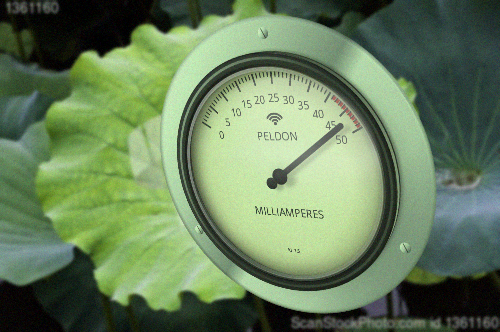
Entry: **47** mA
